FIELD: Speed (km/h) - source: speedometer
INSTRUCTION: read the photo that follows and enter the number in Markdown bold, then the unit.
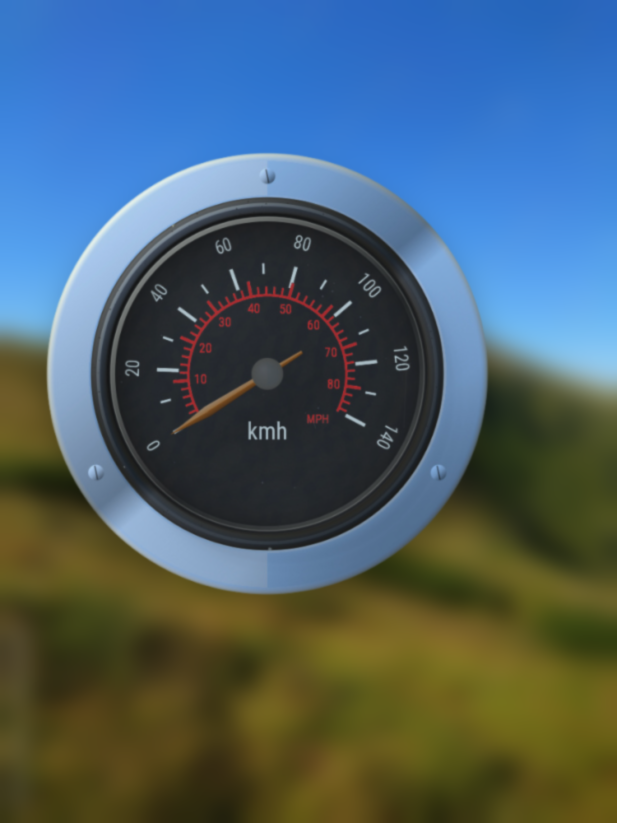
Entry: **0** km/h
